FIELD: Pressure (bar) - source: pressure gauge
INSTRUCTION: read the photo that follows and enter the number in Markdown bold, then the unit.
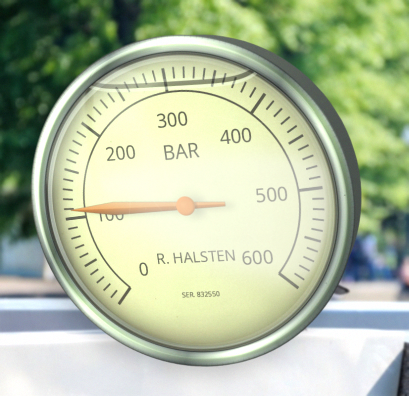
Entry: **110** bar
